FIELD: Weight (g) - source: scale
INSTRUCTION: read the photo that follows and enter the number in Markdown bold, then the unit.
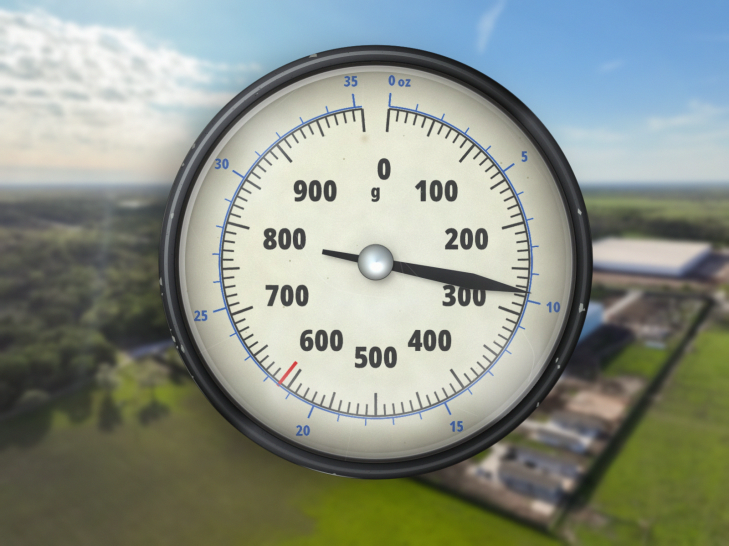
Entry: **275** g
